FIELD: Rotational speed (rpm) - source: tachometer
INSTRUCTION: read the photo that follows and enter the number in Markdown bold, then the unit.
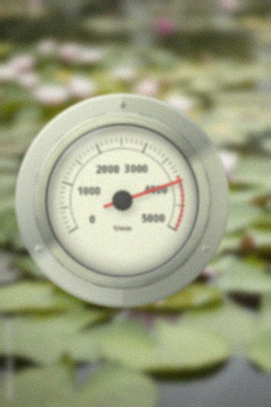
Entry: **4000** rpm
